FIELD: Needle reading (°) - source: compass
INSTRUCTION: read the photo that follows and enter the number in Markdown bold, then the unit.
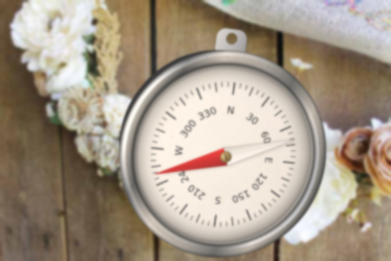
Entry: **250** °
